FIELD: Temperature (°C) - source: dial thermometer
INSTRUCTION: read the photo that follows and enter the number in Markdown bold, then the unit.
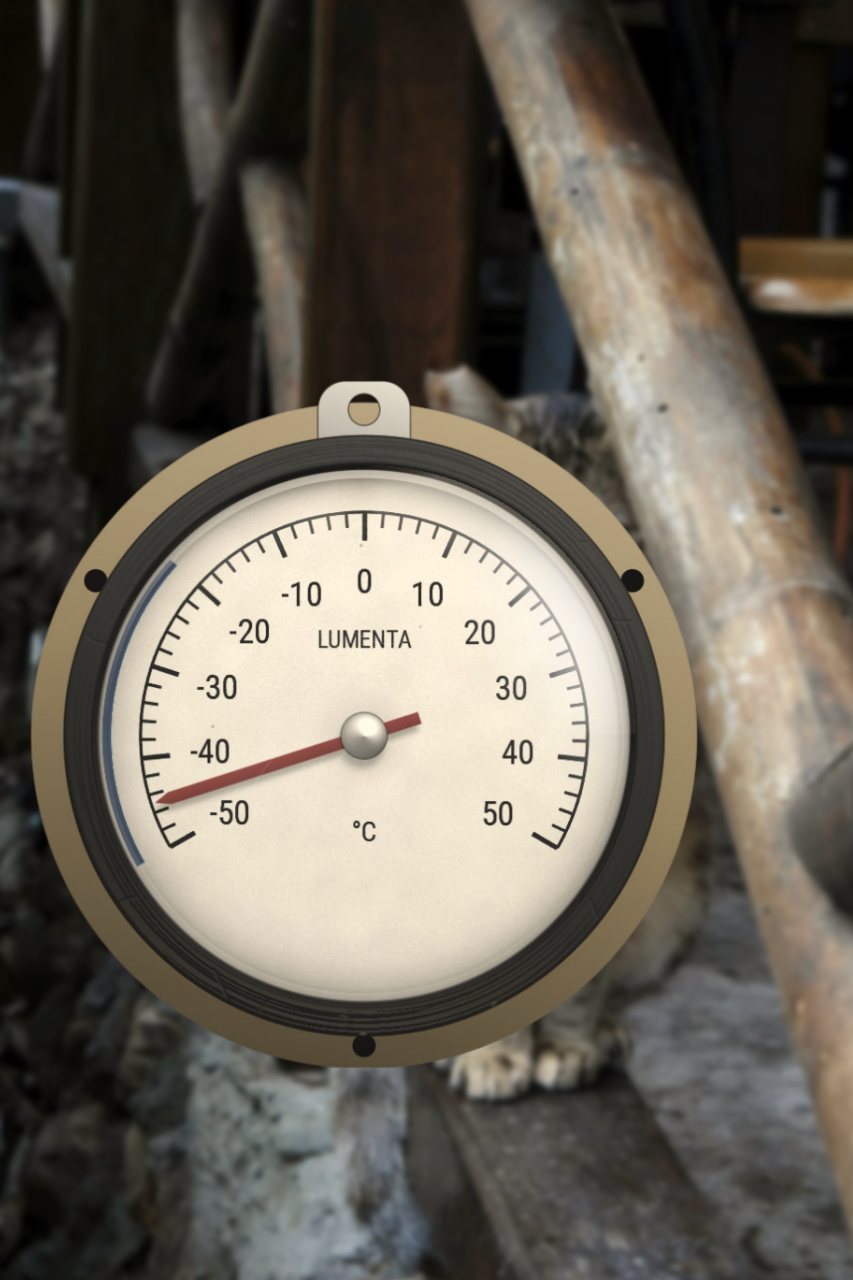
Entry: **-45** °C
